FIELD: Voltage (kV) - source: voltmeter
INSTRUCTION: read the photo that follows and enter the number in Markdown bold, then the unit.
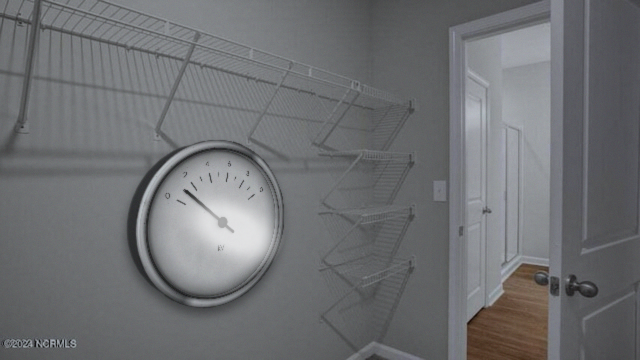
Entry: **1** kV
